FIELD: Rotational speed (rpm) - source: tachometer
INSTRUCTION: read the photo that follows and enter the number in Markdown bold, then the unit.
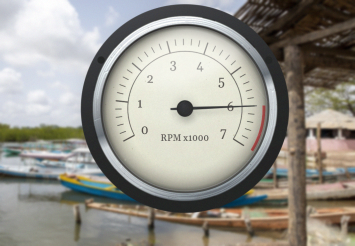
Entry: **6000** rpm
